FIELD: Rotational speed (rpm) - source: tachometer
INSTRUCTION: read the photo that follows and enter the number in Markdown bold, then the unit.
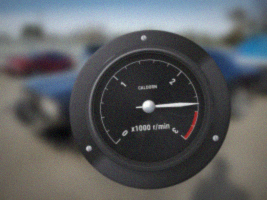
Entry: **2500** rpm
